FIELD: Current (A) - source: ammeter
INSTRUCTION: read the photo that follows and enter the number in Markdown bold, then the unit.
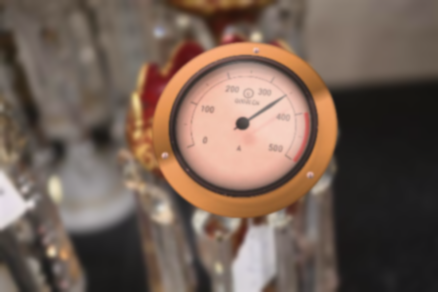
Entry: **350** A
